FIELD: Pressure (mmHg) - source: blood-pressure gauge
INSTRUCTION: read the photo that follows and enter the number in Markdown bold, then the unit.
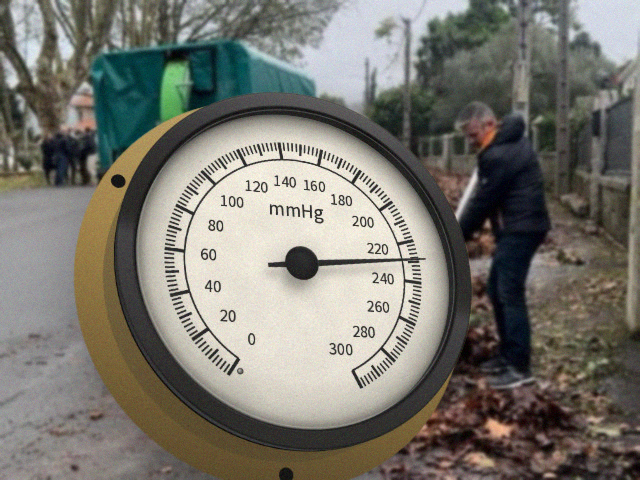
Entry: **230** mmHg
